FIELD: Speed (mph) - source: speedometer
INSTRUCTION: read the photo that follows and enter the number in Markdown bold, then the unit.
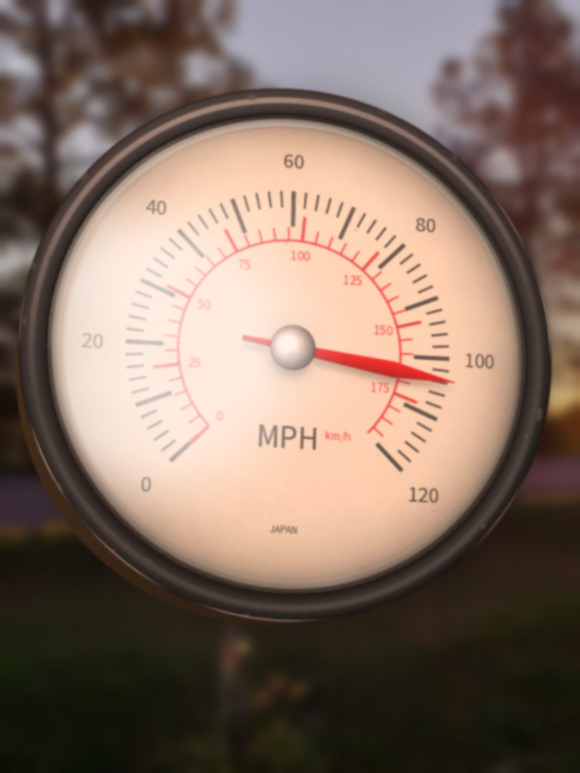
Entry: **104** mph
